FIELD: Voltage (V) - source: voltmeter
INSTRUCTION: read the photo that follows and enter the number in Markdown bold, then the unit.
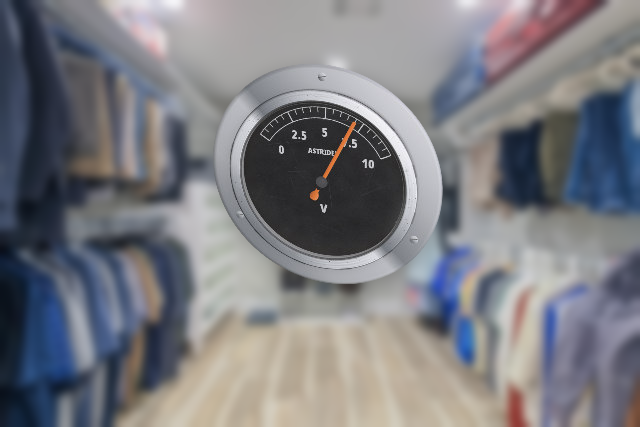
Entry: **7** V
